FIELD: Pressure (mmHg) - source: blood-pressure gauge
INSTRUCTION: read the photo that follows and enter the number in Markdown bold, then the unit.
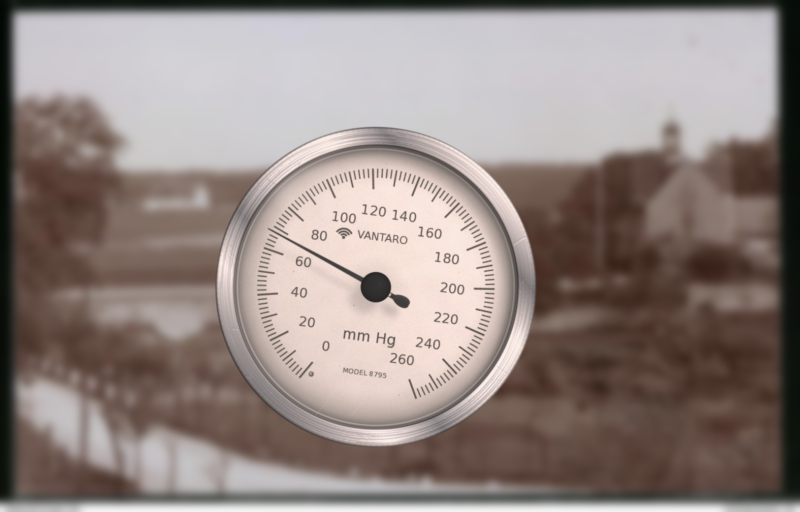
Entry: **68** mmHg
